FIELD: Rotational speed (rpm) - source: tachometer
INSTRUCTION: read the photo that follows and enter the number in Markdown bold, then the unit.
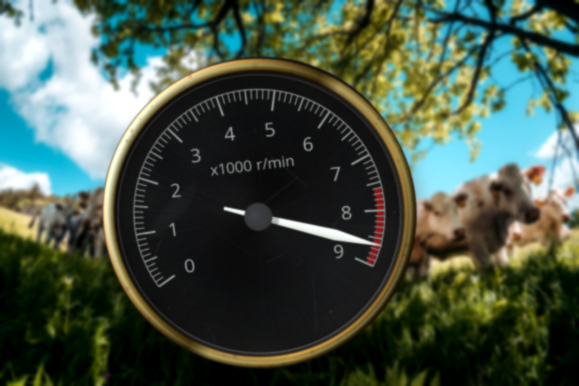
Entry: **8600** rpm
